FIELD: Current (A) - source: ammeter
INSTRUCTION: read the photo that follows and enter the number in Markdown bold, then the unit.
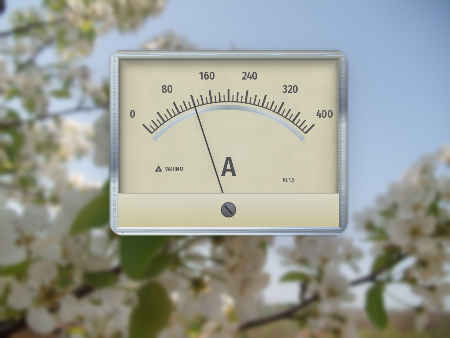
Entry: **120** A
